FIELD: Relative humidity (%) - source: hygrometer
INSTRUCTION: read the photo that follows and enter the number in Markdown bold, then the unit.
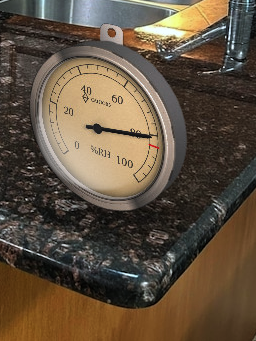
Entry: **80** %
